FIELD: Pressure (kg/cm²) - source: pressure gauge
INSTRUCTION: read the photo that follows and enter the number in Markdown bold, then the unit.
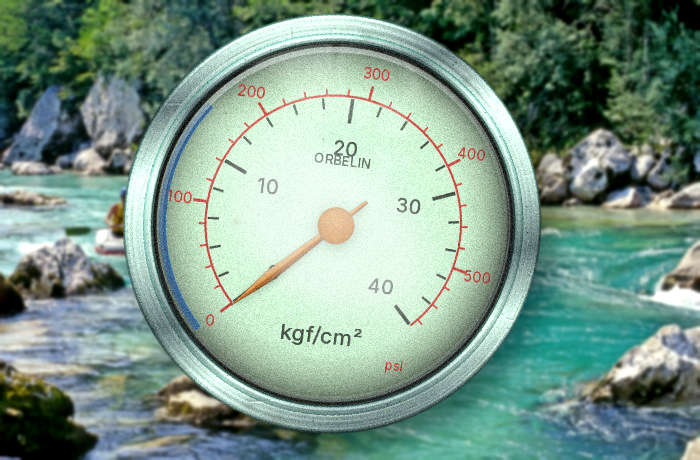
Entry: **0** kg/cm²
